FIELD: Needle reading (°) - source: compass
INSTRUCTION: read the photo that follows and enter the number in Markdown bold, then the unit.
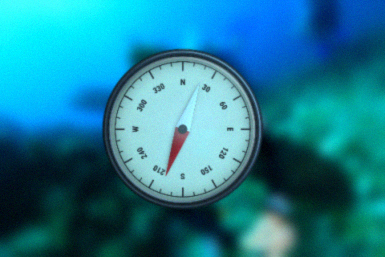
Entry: **200** °
